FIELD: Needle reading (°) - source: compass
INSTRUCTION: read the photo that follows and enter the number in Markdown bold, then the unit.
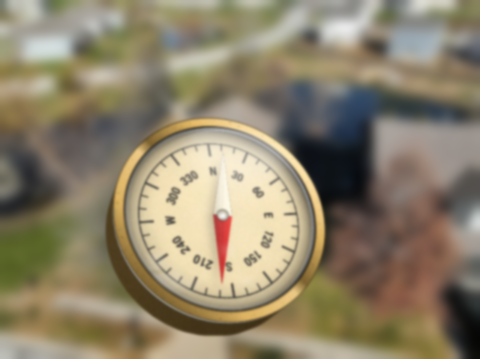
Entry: **190** °
